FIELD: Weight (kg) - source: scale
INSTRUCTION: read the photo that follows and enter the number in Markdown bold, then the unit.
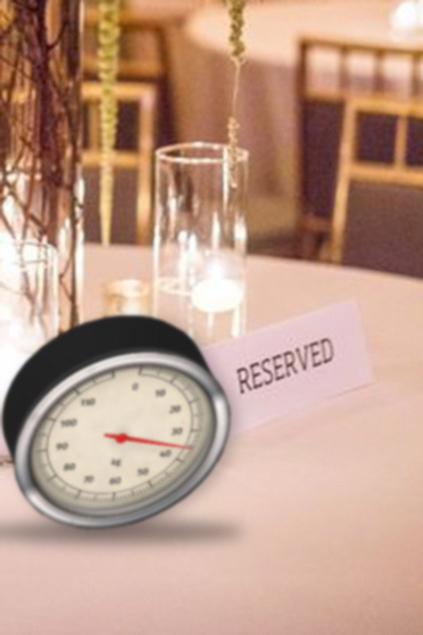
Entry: **35** kg
